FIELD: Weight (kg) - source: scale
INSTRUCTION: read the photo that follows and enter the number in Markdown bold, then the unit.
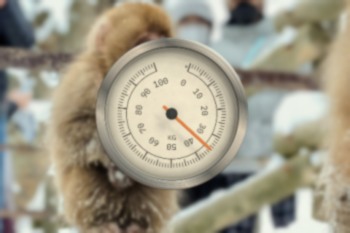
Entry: **35** kg
